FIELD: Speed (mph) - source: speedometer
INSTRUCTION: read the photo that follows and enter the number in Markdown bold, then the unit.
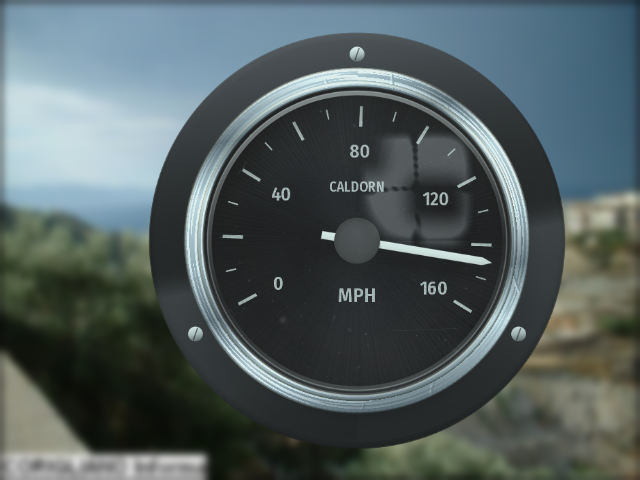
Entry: **145** mph
